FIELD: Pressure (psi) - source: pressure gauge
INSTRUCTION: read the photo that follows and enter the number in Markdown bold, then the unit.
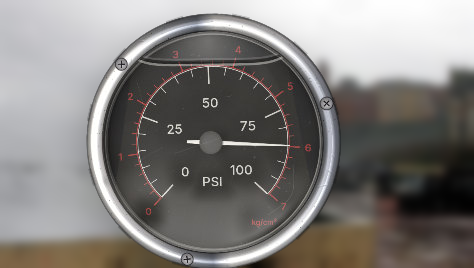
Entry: **85** psi
